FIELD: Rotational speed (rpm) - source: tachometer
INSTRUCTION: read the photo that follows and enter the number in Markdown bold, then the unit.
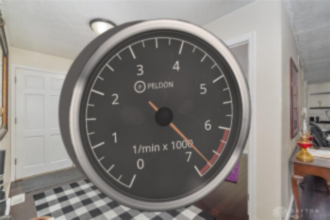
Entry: **6750** rpm
